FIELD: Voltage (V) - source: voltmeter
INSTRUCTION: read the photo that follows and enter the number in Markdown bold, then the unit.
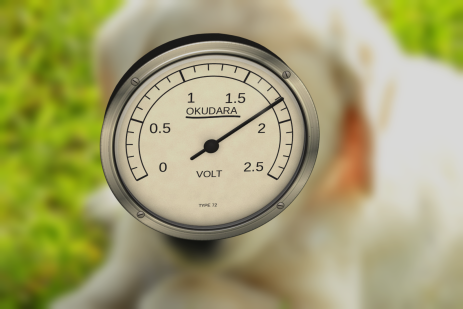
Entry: **1.8** V
